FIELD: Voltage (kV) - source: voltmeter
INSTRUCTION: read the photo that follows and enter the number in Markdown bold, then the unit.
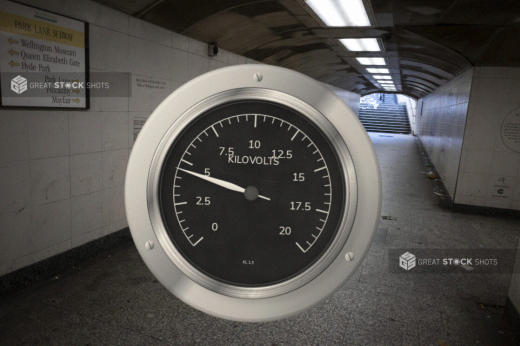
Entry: **4.5** kV
